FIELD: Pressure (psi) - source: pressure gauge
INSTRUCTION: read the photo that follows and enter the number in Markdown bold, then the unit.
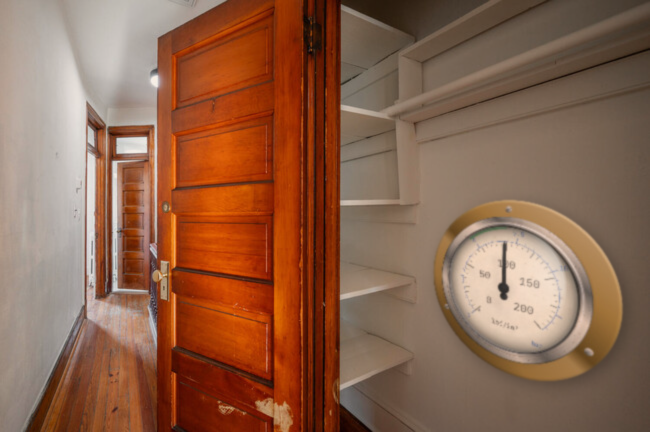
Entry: **100** psi
